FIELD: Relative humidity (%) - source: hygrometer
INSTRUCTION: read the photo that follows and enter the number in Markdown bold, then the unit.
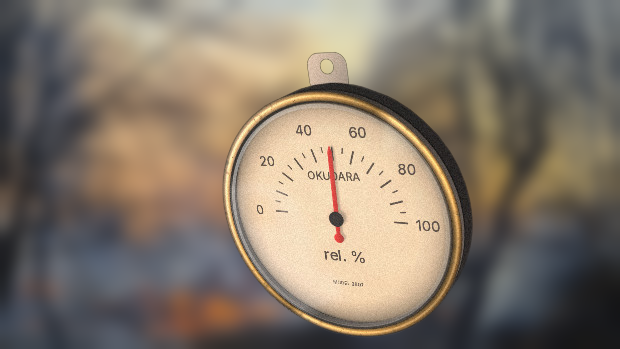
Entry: **50** %
